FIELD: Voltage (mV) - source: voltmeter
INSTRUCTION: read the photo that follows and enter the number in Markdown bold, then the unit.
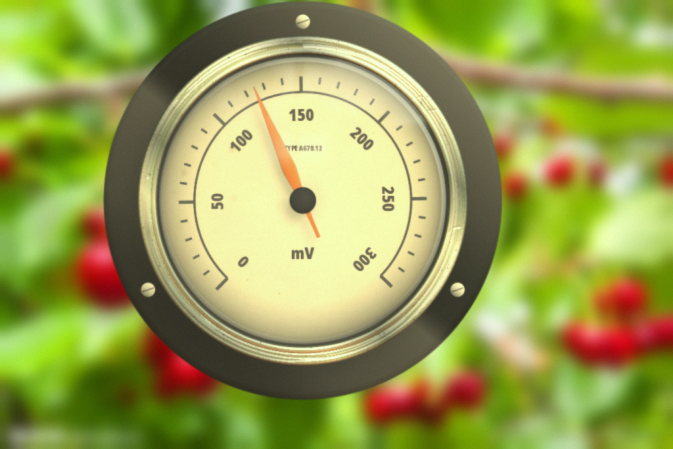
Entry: **125** mV
